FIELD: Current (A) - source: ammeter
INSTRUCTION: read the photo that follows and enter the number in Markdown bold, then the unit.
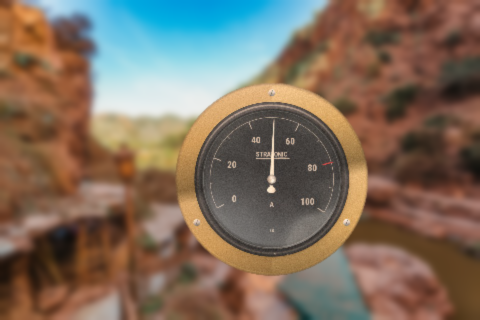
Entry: **50** A
